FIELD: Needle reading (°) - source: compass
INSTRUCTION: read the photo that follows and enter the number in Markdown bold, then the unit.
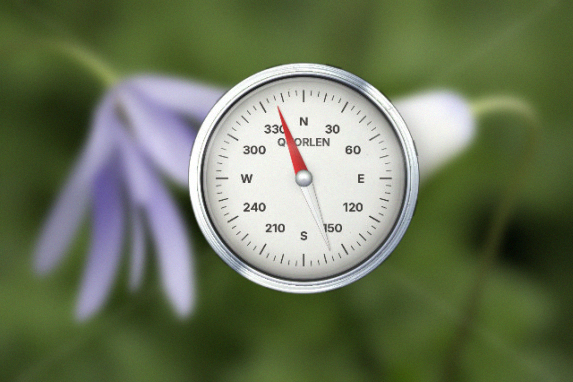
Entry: **340** °
